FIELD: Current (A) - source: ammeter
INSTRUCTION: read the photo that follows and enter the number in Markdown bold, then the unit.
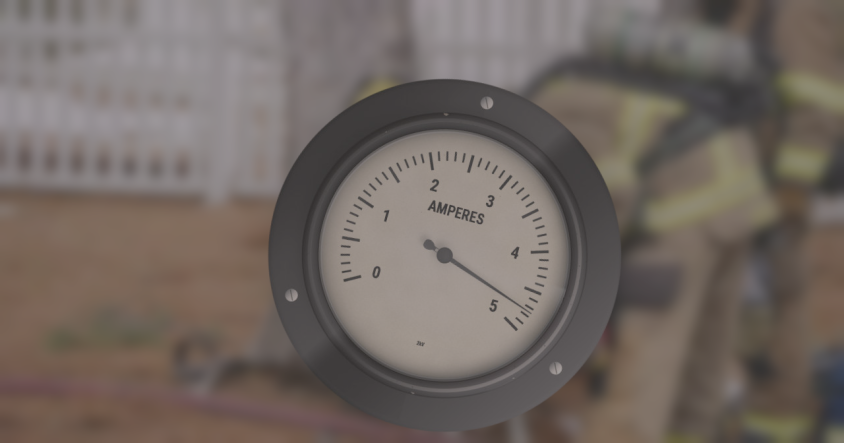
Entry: **4.75** A
